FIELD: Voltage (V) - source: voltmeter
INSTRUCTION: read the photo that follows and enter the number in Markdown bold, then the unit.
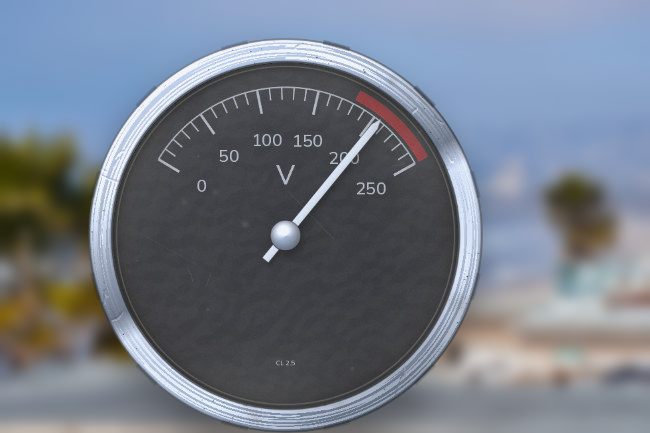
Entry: **205** V
